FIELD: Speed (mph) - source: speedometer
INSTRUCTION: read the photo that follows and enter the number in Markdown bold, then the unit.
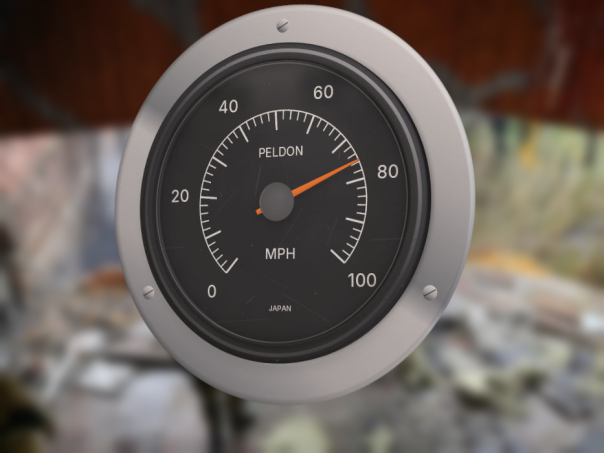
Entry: **76** mph
